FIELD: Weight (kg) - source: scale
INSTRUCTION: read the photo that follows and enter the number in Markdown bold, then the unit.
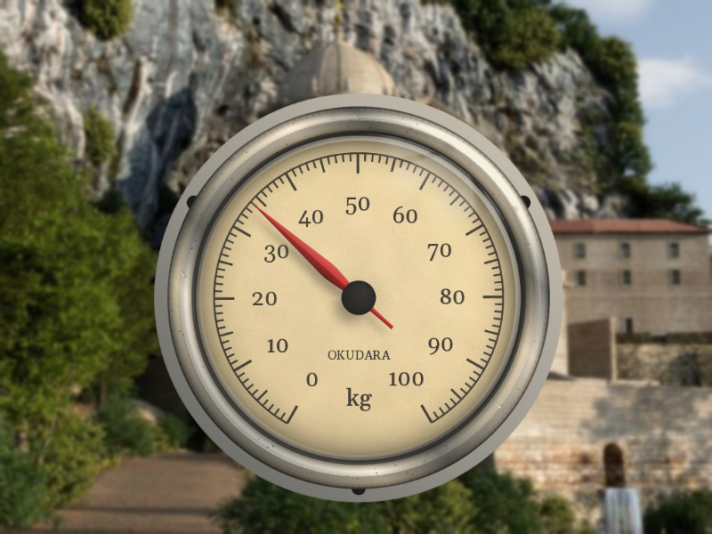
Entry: **34** kg
